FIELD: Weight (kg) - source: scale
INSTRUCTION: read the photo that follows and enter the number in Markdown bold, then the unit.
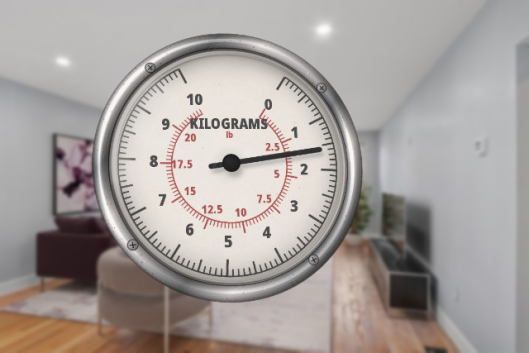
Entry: **1.6** kg
